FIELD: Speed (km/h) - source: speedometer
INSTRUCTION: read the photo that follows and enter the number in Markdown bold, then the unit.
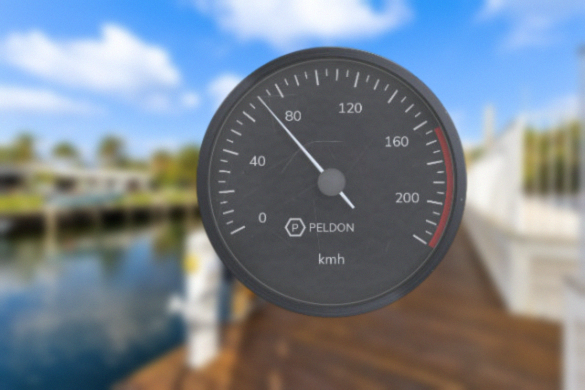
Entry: **70** km/h
